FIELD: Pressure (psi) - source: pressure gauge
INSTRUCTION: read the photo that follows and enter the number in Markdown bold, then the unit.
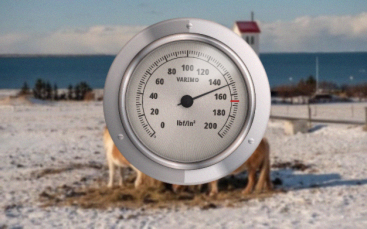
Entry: **150** psi
